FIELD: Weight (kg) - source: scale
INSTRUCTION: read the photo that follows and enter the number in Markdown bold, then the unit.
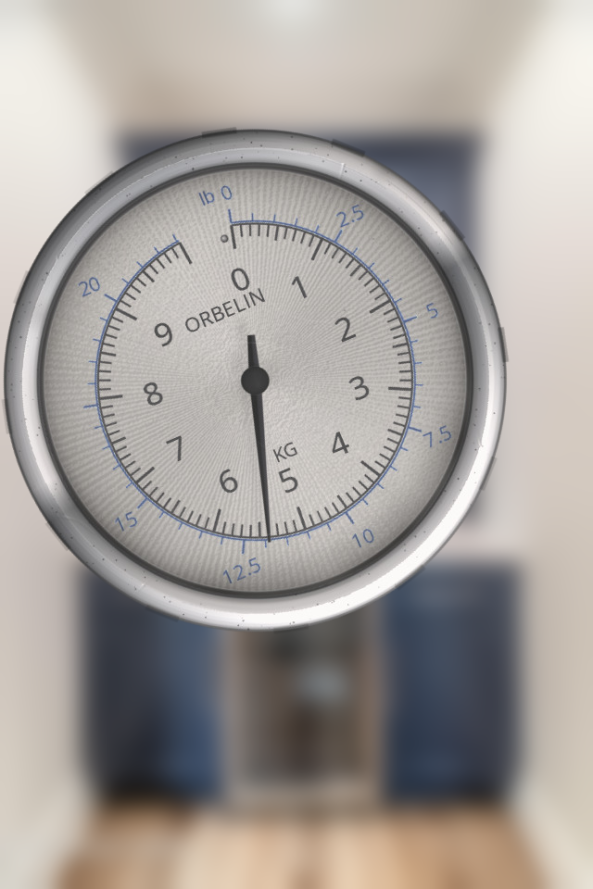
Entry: **5.4** kg
